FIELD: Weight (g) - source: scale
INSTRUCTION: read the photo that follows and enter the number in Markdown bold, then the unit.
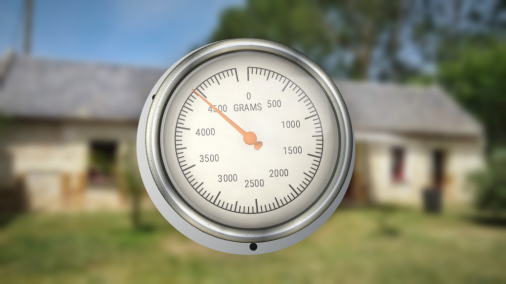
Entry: **4450** g
